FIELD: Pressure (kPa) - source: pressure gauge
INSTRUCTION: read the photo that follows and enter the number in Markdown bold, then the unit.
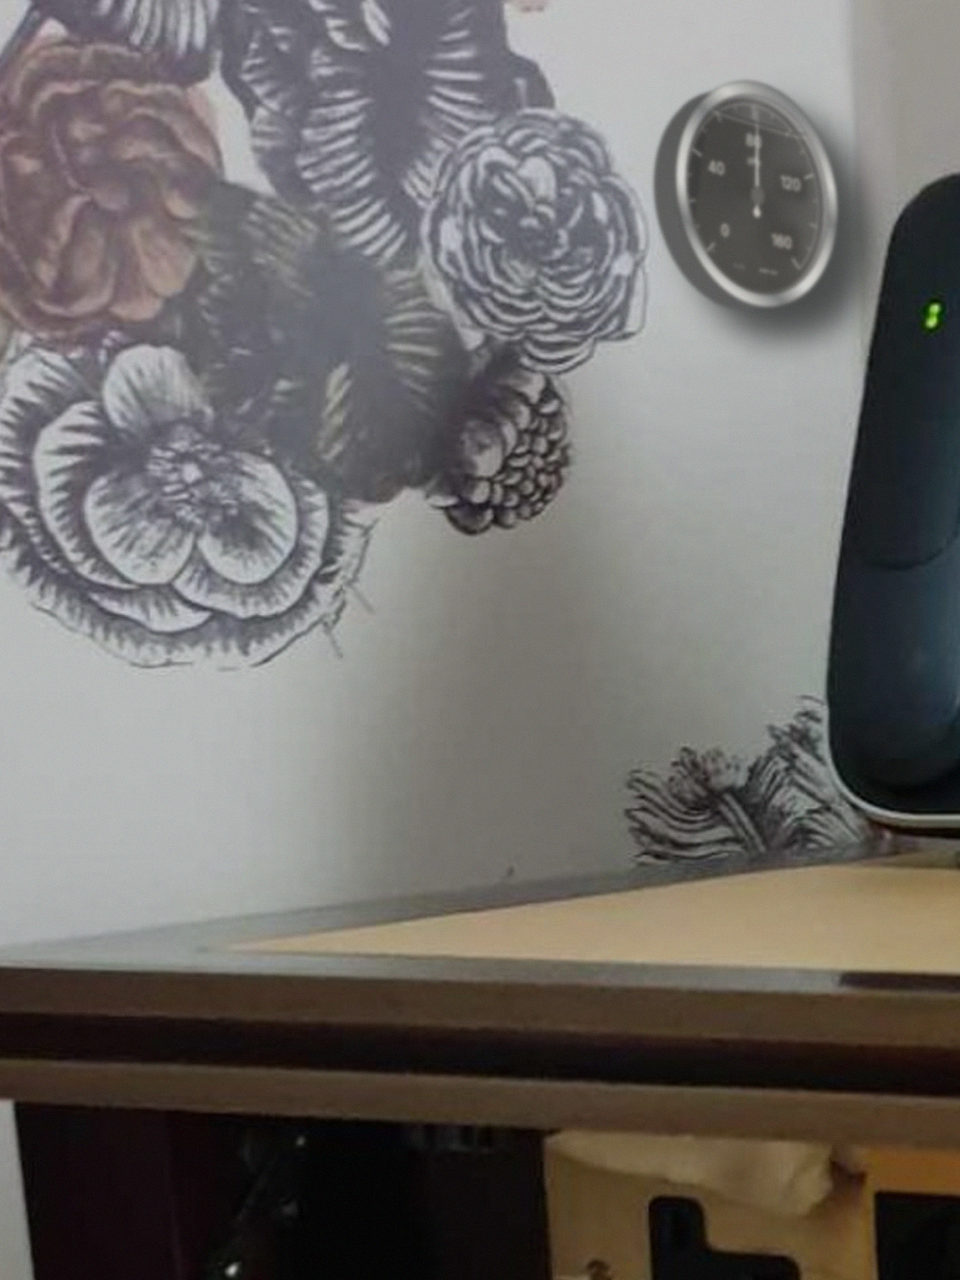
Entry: **80** kPa
